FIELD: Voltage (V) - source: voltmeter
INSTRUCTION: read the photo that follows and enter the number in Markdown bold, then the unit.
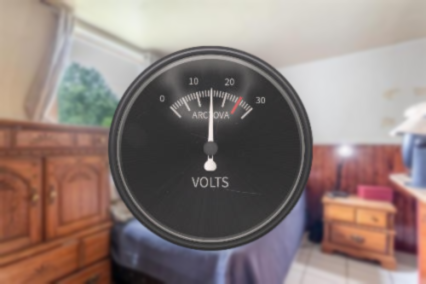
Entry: **15** V
